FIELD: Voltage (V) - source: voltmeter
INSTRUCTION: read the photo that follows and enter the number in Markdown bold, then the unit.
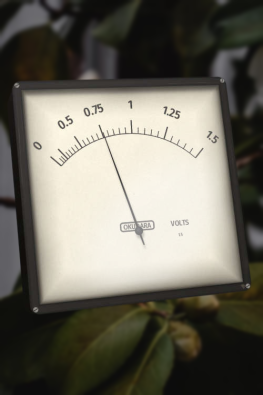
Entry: **0.75** V
